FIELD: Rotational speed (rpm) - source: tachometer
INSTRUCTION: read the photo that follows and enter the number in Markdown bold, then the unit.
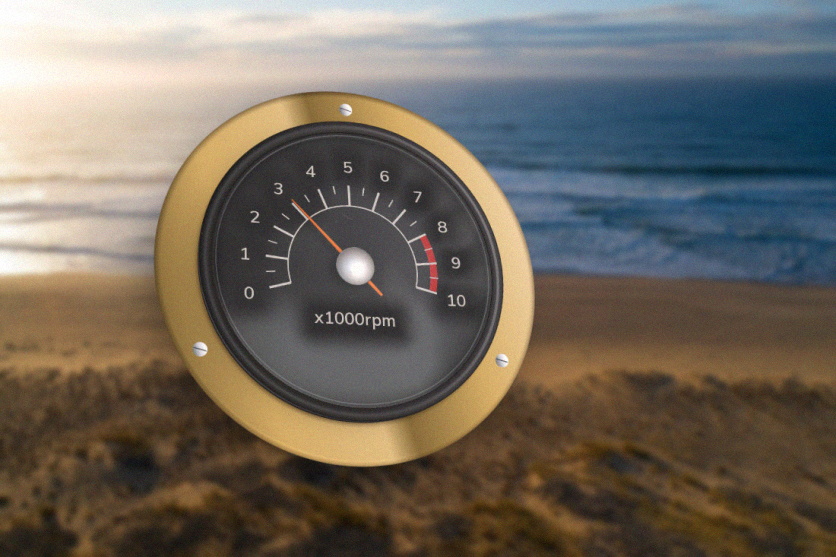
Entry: **3000** rpm
